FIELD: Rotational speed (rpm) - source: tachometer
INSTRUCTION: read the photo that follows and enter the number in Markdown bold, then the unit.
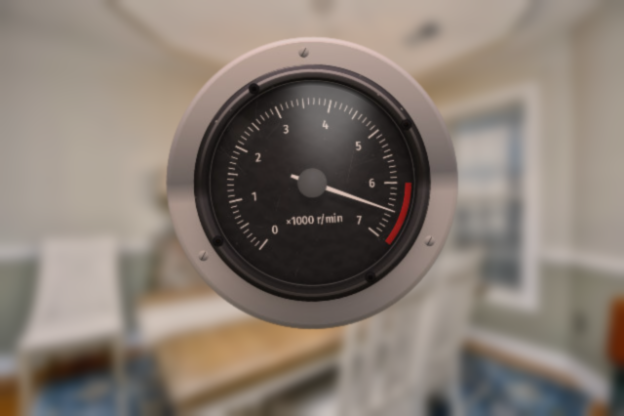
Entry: **6500** rpm
